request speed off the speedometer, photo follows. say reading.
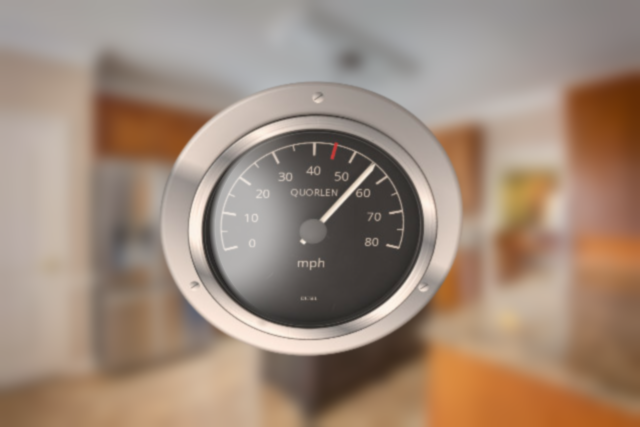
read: 55 mph
